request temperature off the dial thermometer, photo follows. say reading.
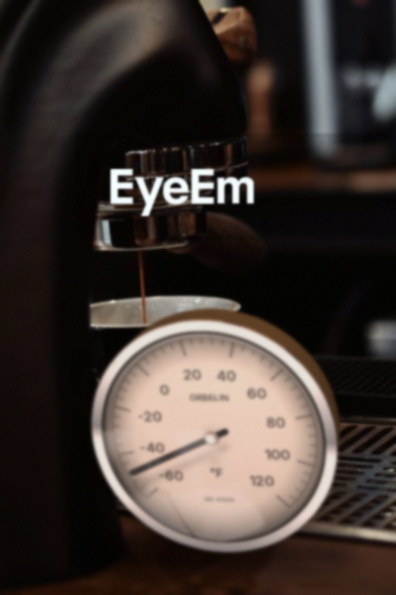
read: -48 °F
